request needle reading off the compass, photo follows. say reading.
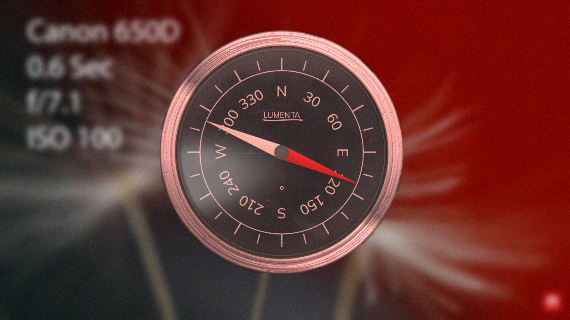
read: 112.5 °
